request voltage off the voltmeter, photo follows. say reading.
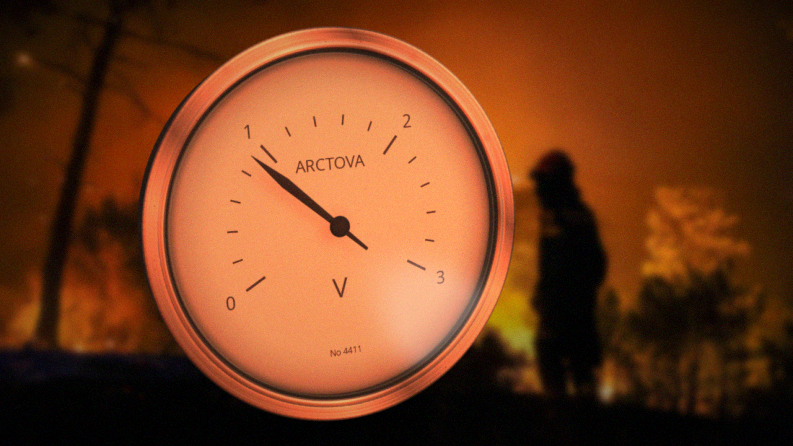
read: 0.9 V
